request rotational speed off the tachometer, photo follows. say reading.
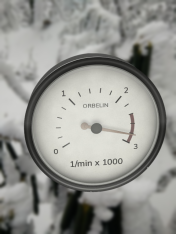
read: 2800 rpm
